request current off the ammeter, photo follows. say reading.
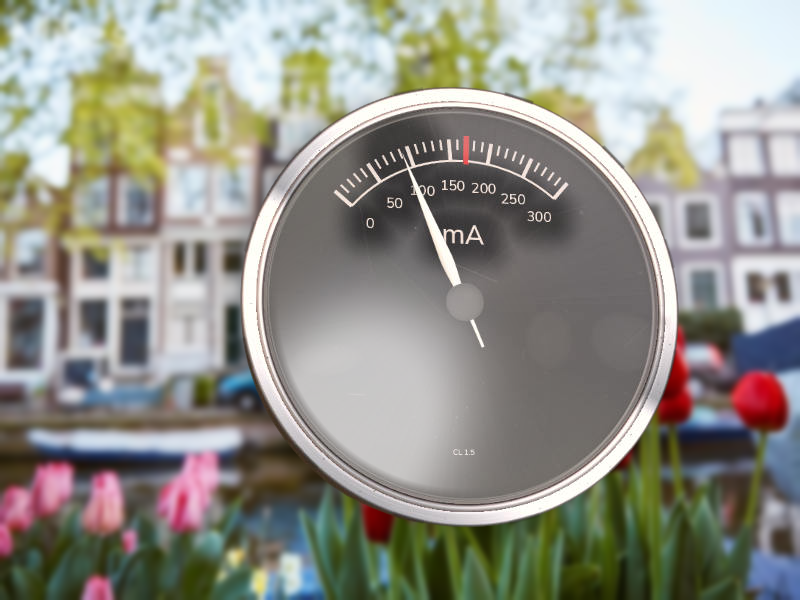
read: 90 mA
